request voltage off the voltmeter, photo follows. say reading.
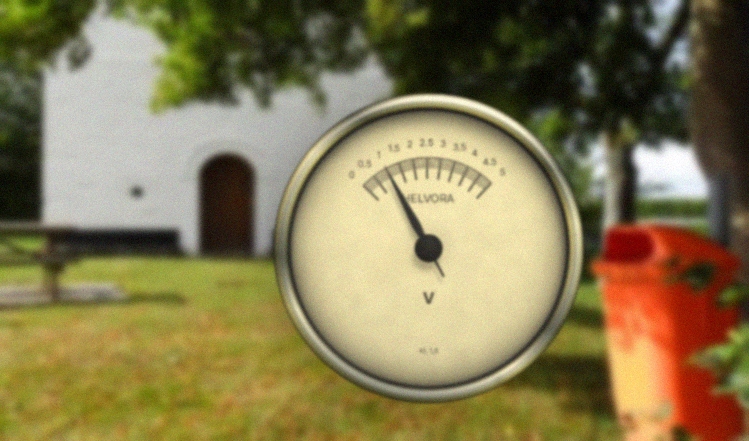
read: 1 V
